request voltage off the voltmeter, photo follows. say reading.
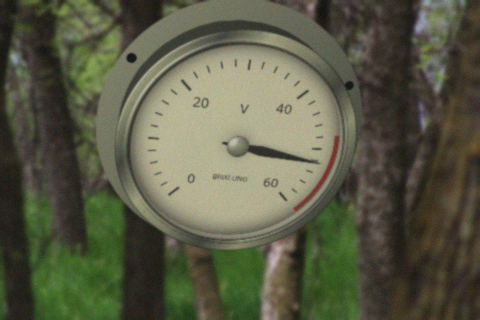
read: 52 V
